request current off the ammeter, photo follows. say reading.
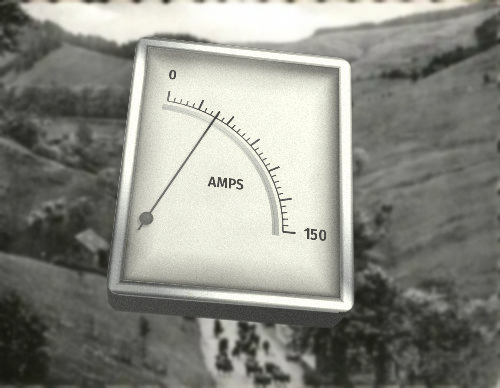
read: 40 A
